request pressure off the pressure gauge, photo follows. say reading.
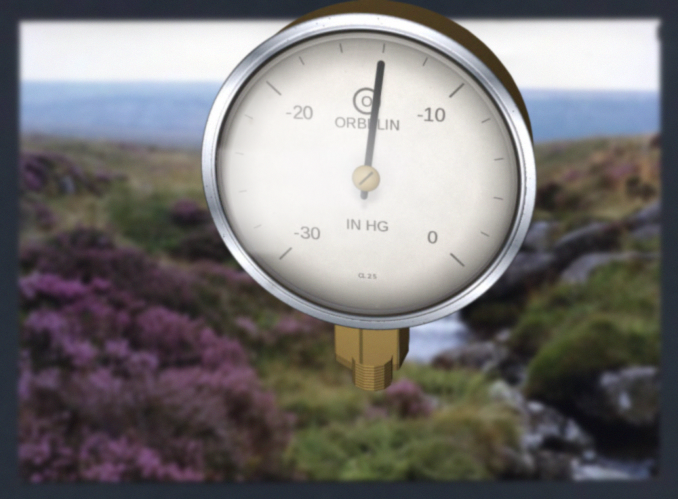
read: -14 inHg
